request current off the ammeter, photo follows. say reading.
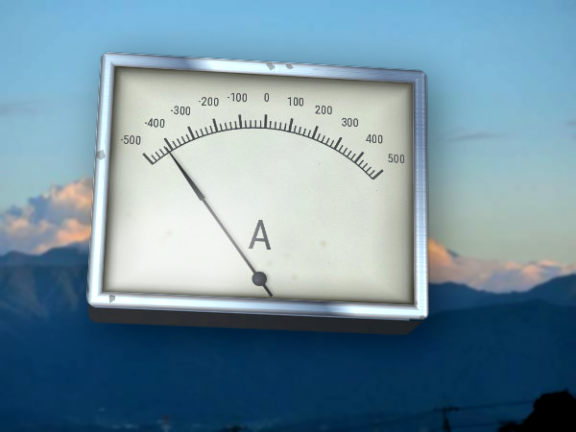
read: -420 A
